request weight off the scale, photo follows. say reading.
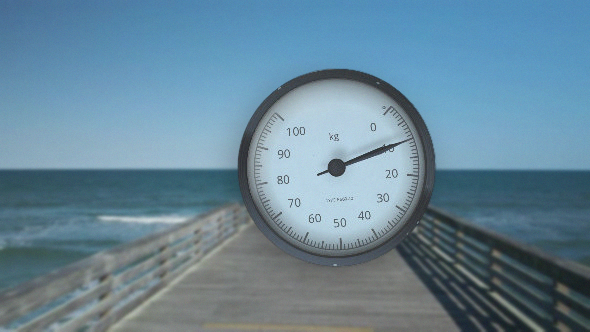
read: 10 kg
